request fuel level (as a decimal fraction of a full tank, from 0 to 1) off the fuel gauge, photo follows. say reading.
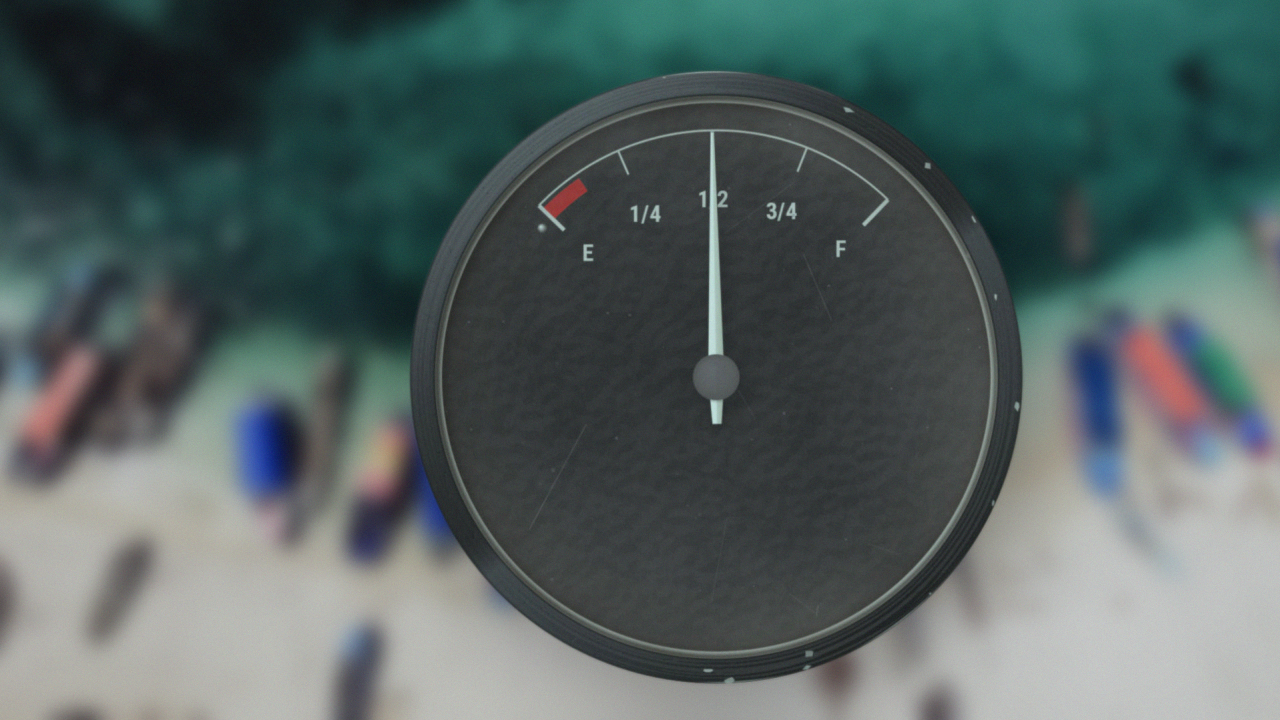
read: 0.5
